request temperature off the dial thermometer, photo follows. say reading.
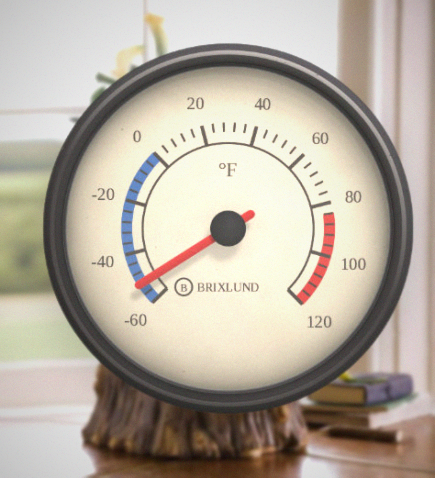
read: -52 °F
